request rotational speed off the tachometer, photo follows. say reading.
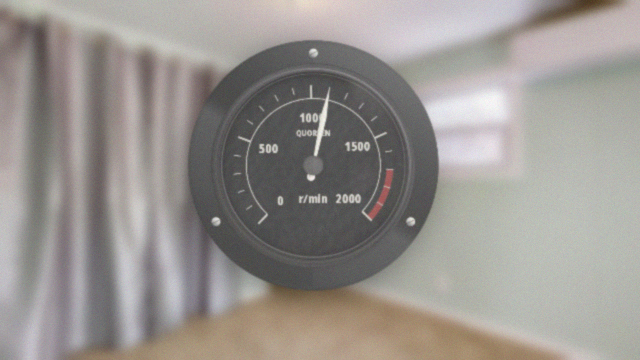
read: 1100 rpm
